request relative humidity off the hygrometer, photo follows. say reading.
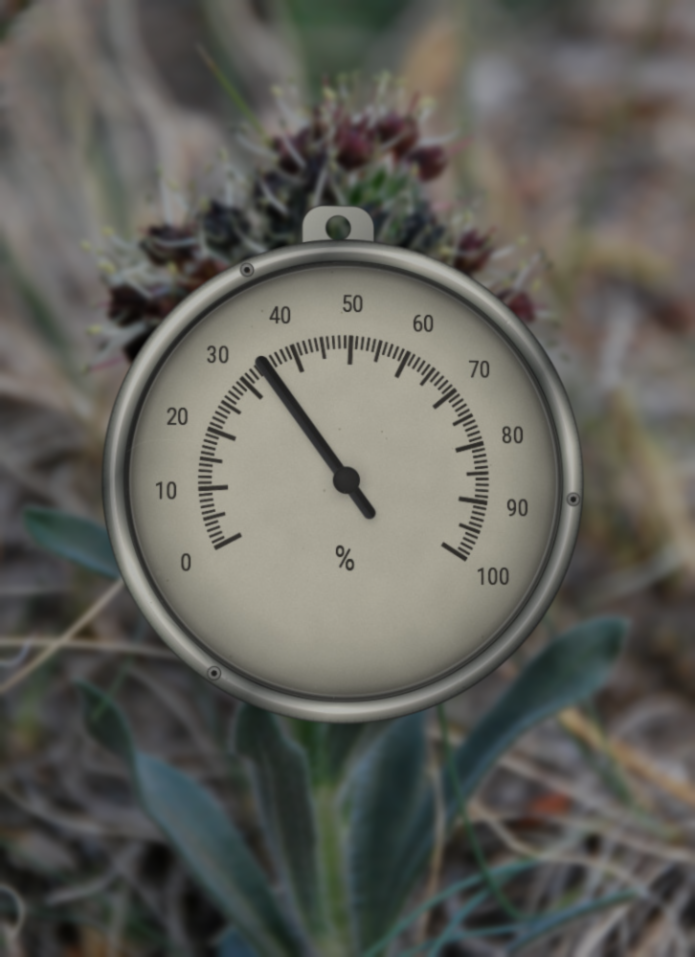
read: 34 %
